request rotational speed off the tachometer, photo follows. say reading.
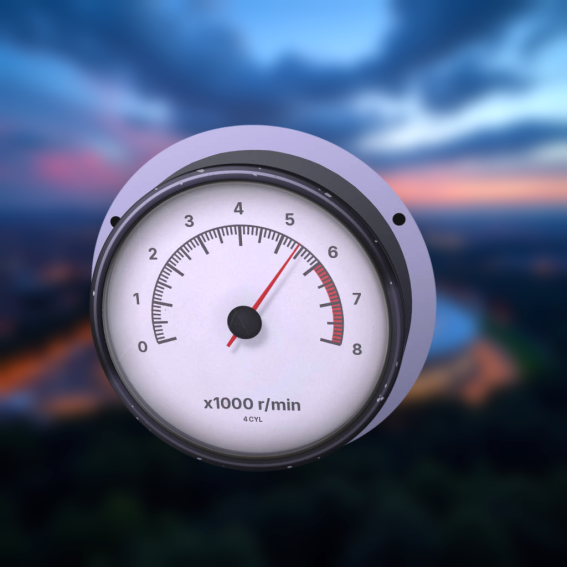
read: 5400 rpm
